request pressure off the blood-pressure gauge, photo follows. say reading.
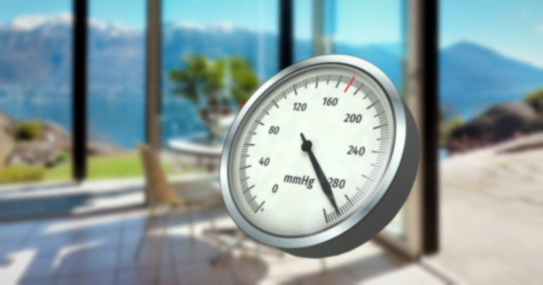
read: 290 mmHg
